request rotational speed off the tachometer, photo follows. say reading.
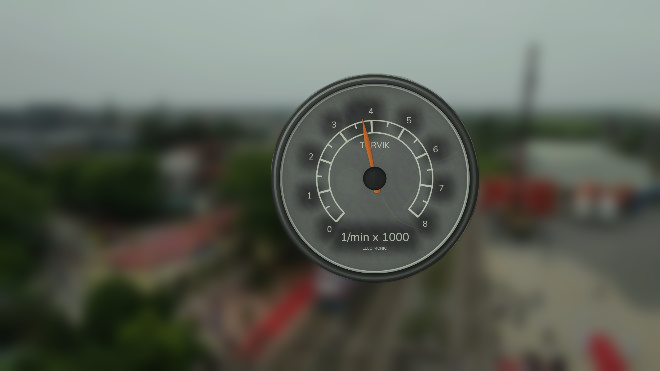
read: 3750 rpm
